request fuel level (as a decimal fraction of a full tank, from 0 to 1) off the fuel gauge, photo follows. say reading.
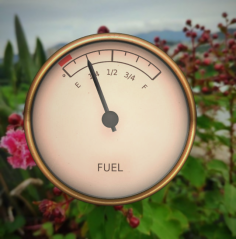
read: 0.25
